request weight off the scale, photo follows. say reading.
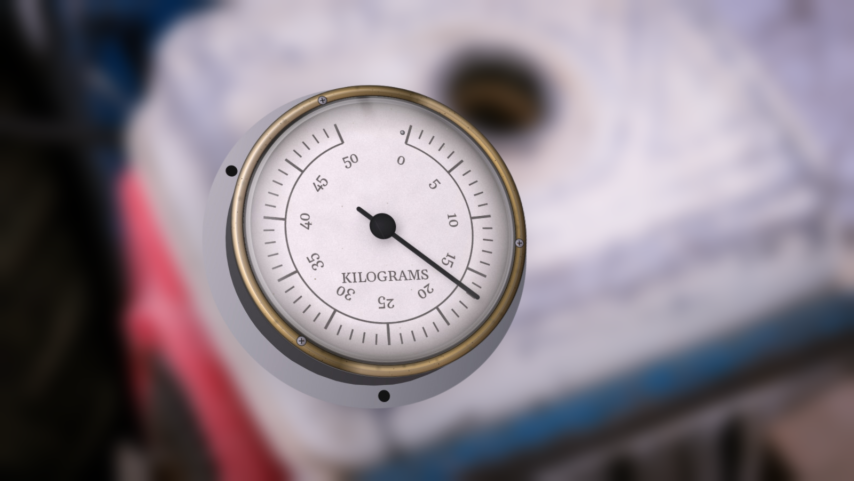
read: 17 kg
